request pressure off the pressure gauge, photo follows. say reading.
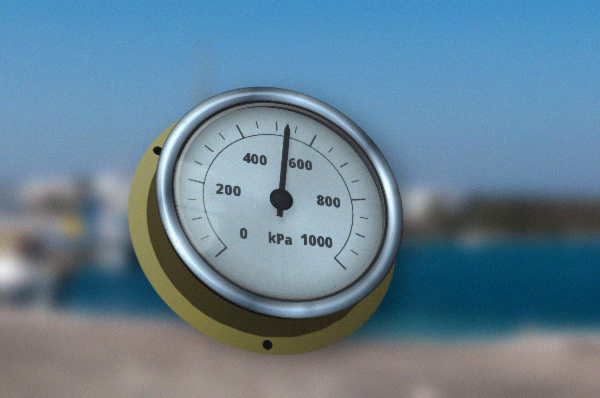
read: 525 kPa
